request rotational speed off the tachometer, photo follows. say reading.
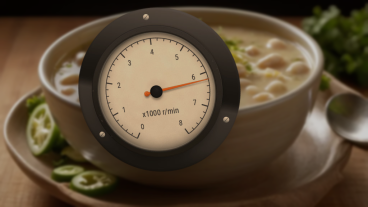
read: 6200 rpm
